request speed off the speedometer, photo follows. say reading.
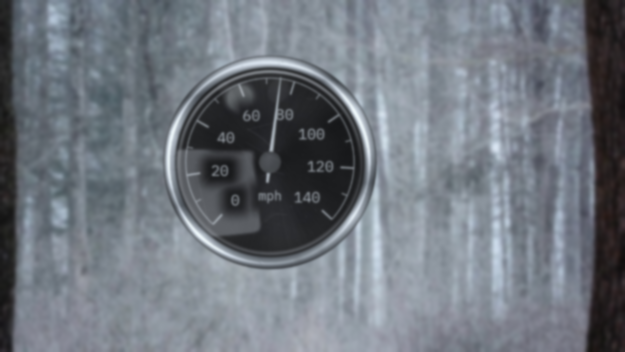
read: 75 mph
